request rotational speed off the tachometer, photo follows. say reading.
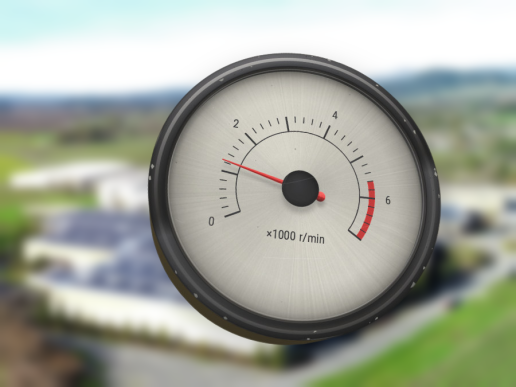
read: 1200 rpm
